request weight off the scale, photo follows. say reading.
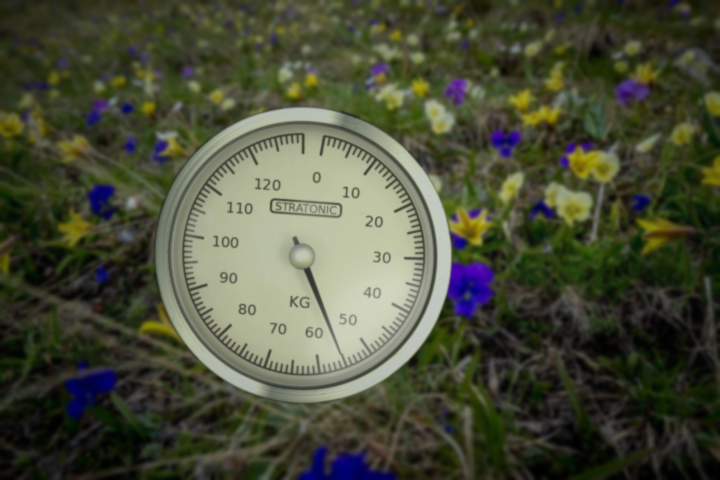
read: 55 kg
